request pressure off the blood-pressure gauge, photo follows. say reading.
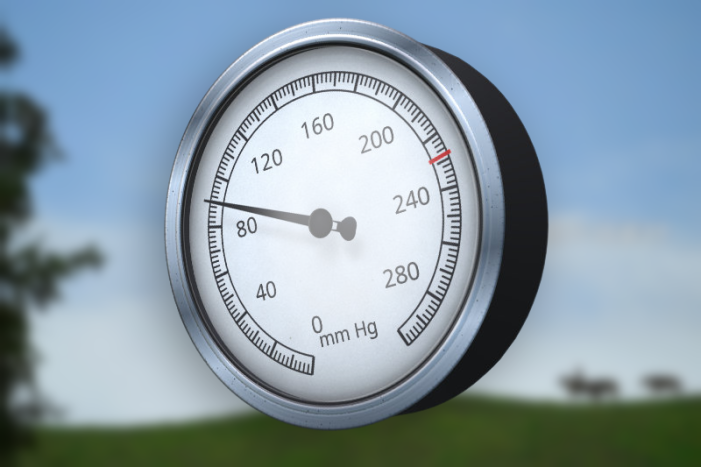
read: 90 mmHg
